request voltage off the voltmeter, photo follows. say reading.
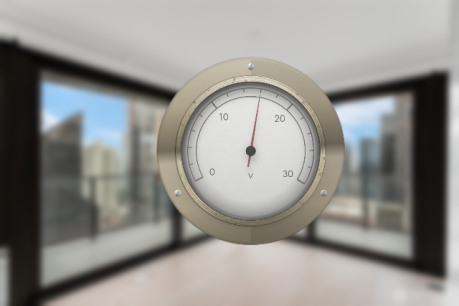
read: 16 V
